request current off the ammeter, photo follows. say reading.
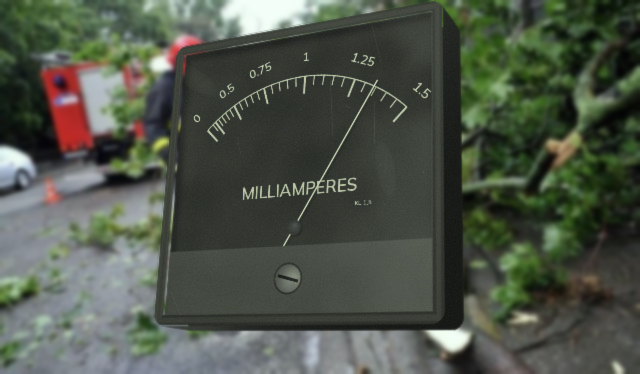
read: 1.35 mA
